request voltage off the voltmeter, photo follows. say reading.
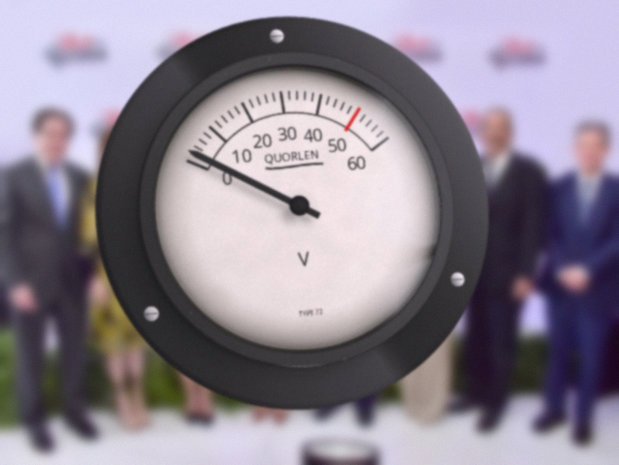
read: 2 V
